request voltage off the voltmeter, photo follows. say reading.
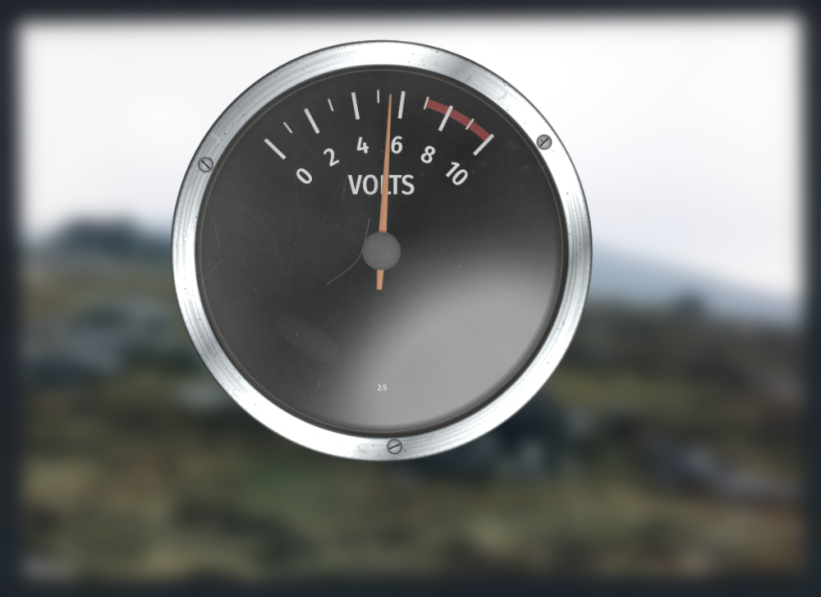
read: 5.5 V
